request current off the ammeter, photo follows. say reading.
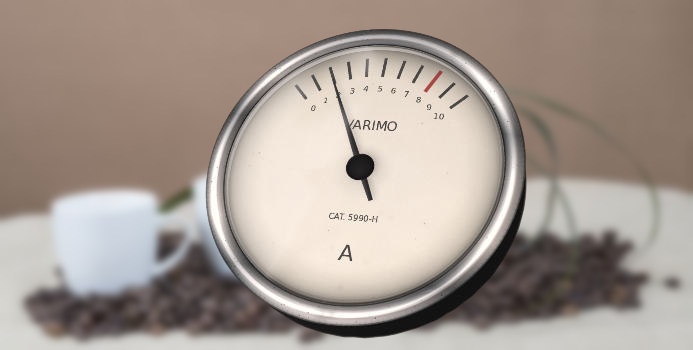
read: 2 A
